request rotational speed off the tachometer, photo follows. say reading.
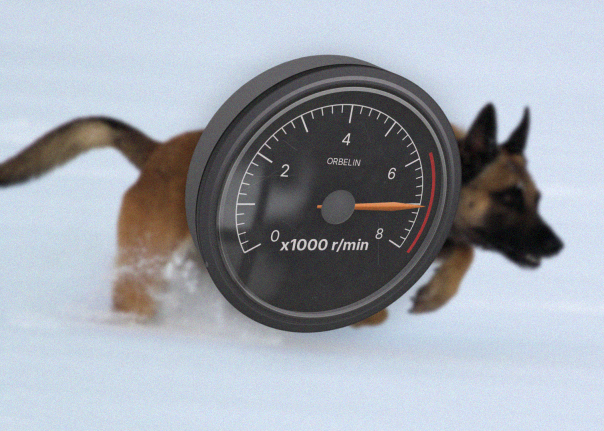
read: 7000 rpm
